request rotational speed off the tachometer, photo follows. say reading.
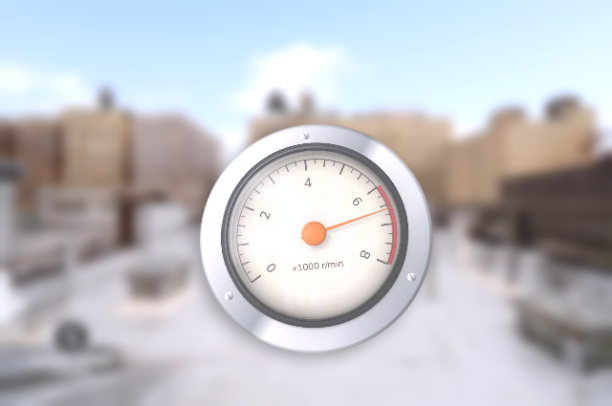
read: 6625 rpm
